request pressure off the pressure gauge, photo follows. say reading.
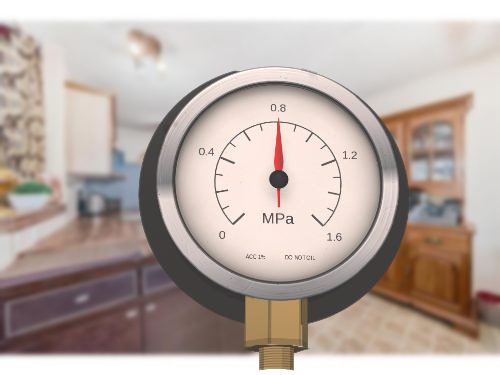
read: 0.8 MPa
